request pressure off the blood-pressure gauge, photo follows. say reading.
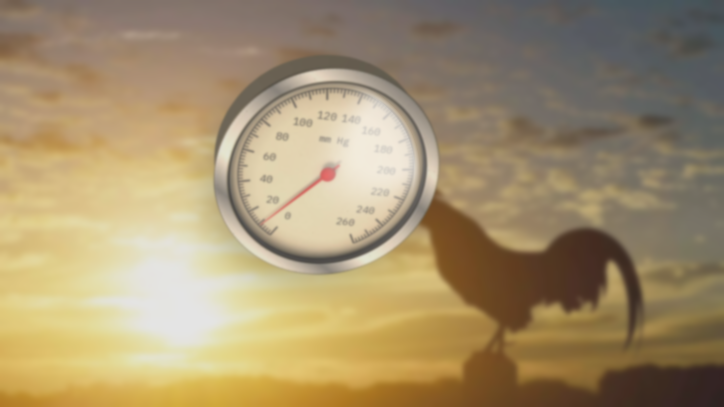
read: 10 mmHg
